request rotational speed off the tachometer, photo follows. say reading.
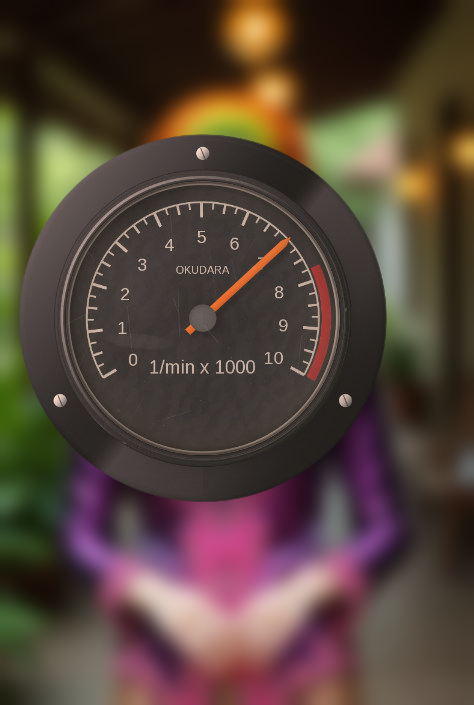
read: 7000 rpm
